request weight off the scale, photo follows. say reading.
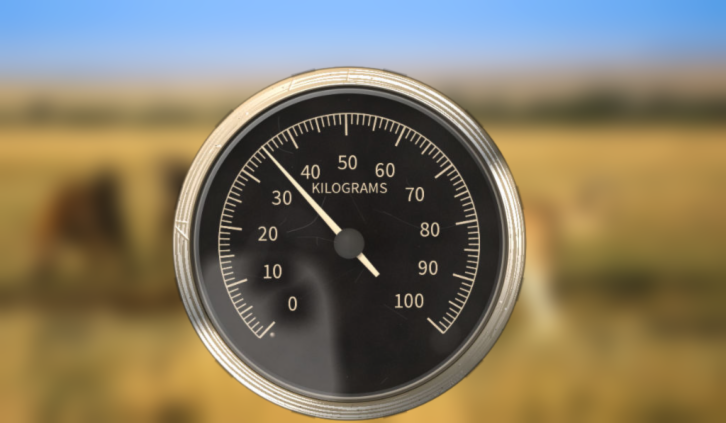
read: 35 kg
